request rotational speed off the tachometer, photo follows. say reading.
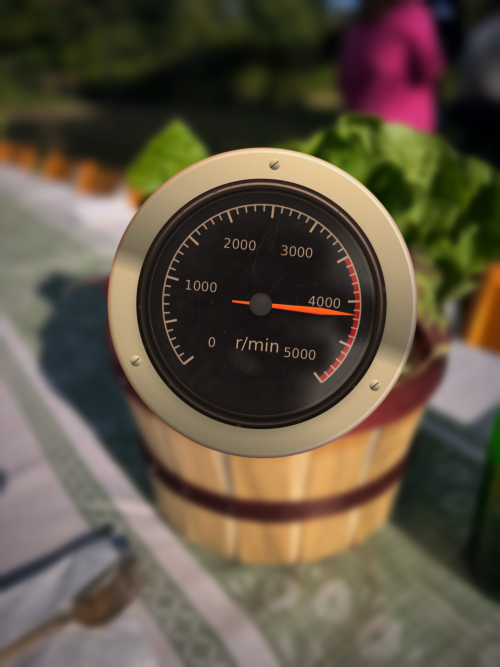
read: 4150 rpm
